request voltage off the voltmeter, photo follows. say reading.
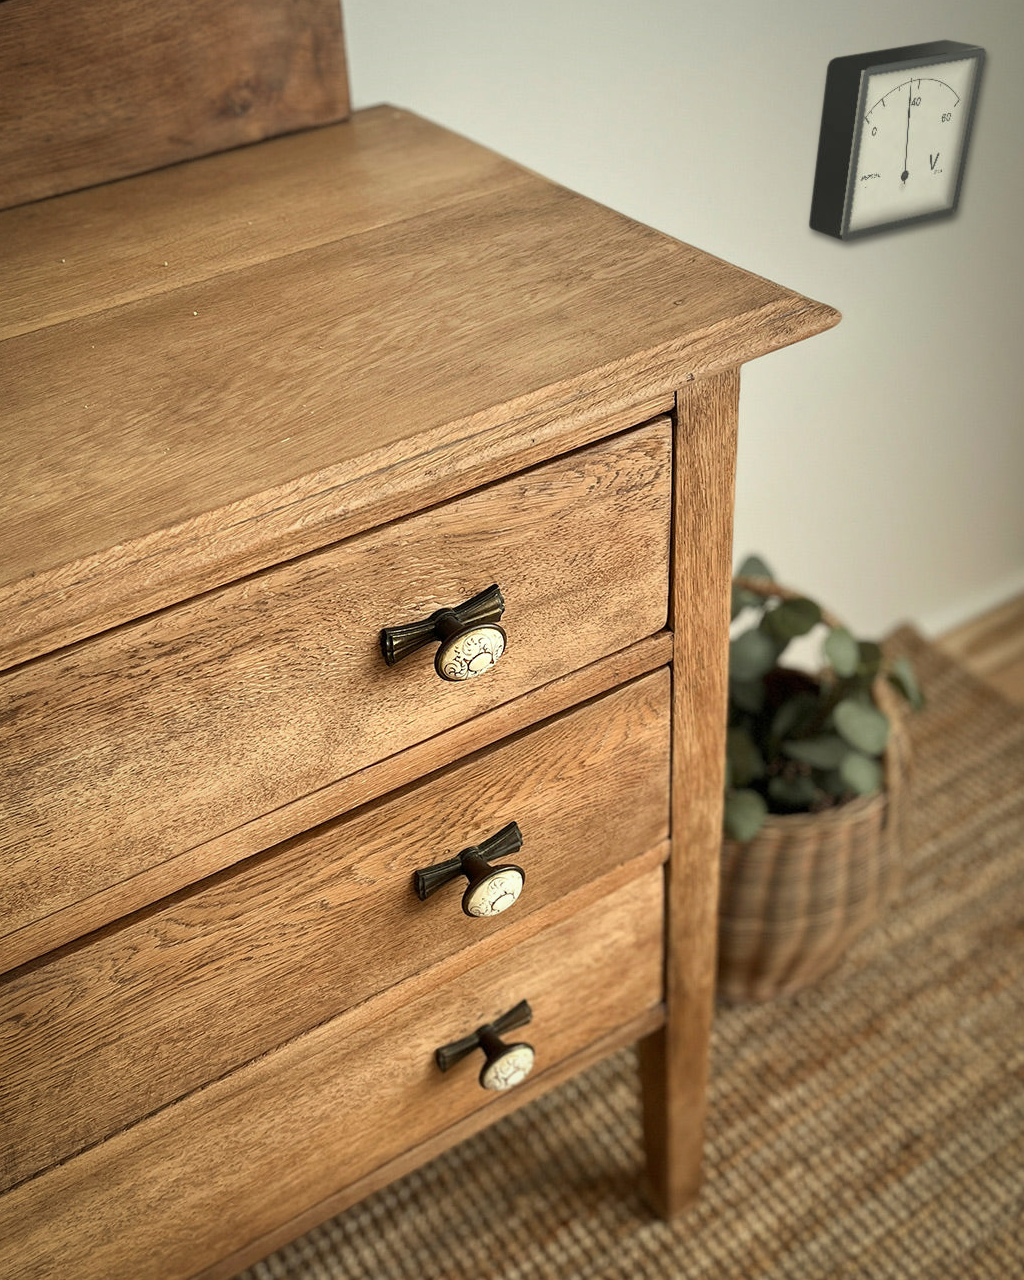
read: 35 V
